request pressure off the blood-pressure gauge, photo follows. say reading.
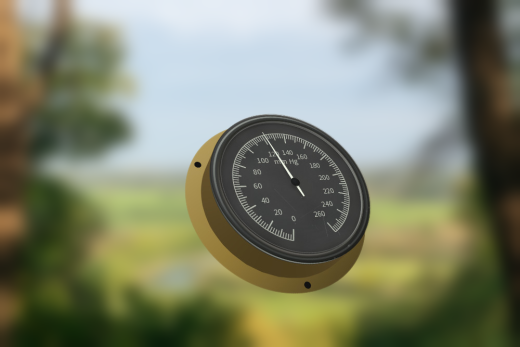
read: 120 mmHg
